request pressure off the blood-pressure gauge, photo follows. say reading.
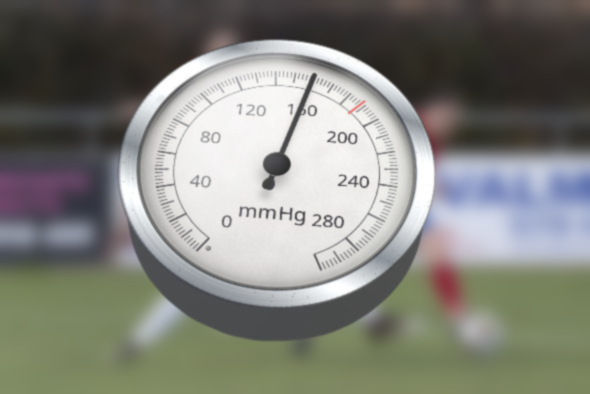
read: 160 mmHg
